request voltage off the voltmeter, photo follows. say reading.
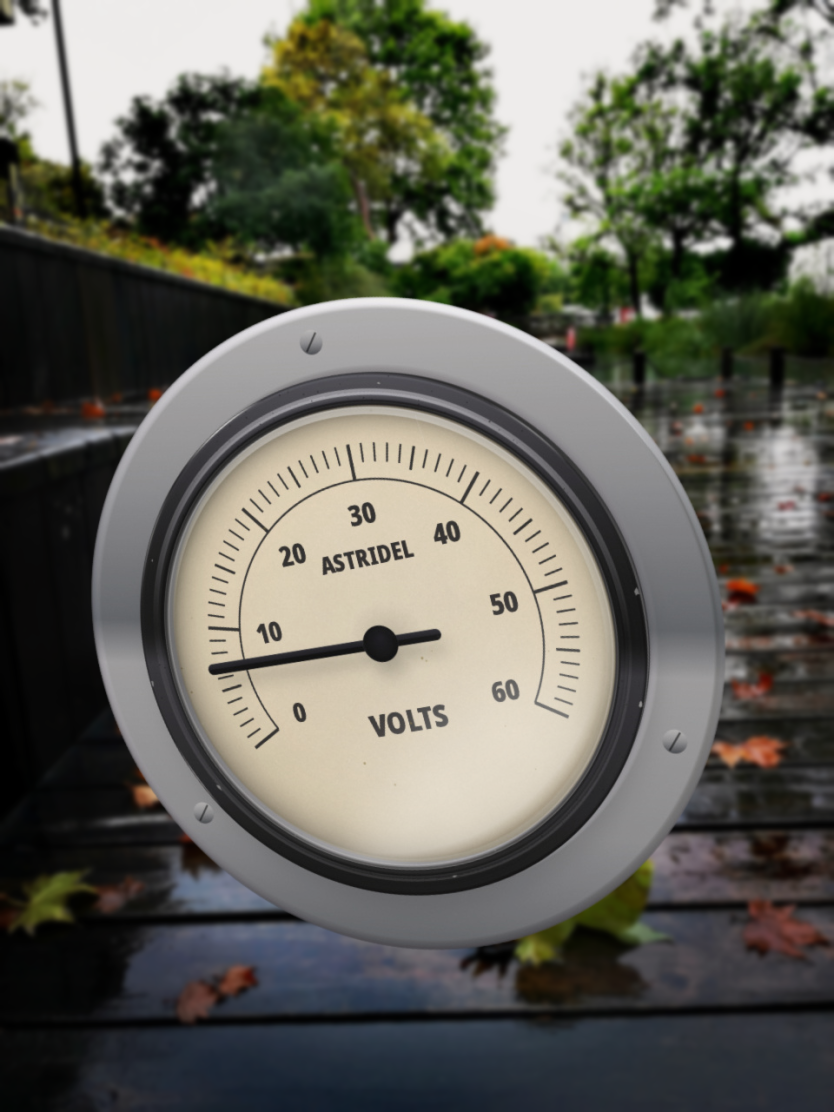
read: 7 V
